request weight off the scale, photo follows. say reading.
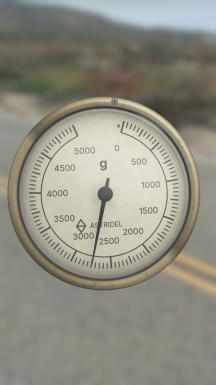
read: 2750 g
